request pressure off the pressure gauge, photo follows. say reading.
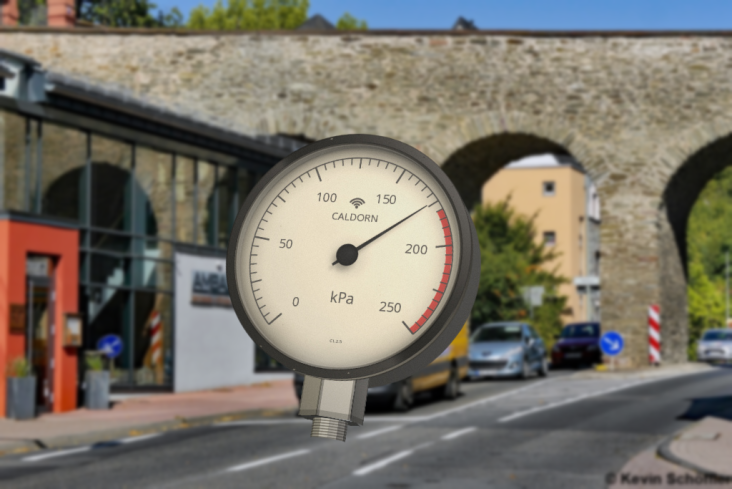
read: 175 kPa
